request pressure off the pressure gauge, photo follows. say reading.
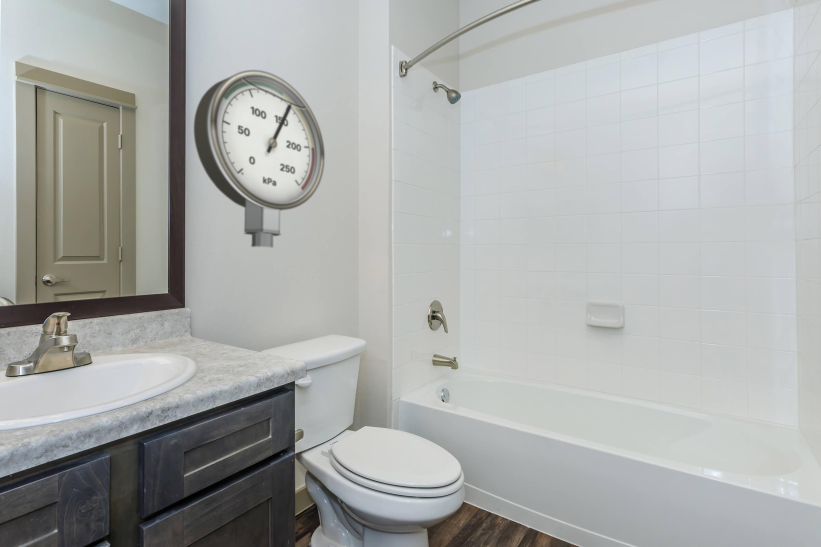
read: 150 kPa
